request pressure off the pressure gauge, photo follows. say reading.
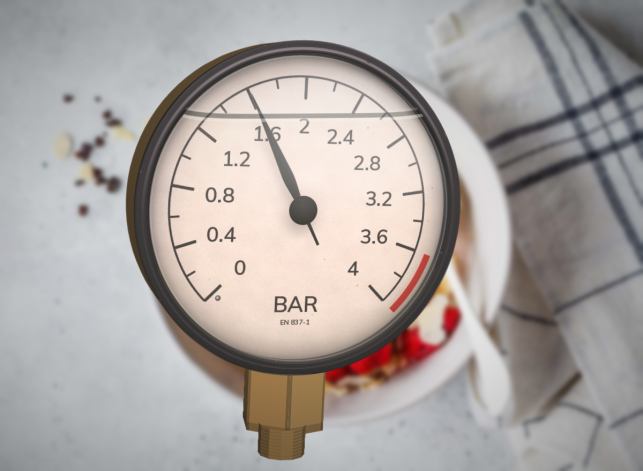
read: 1.6 bar
